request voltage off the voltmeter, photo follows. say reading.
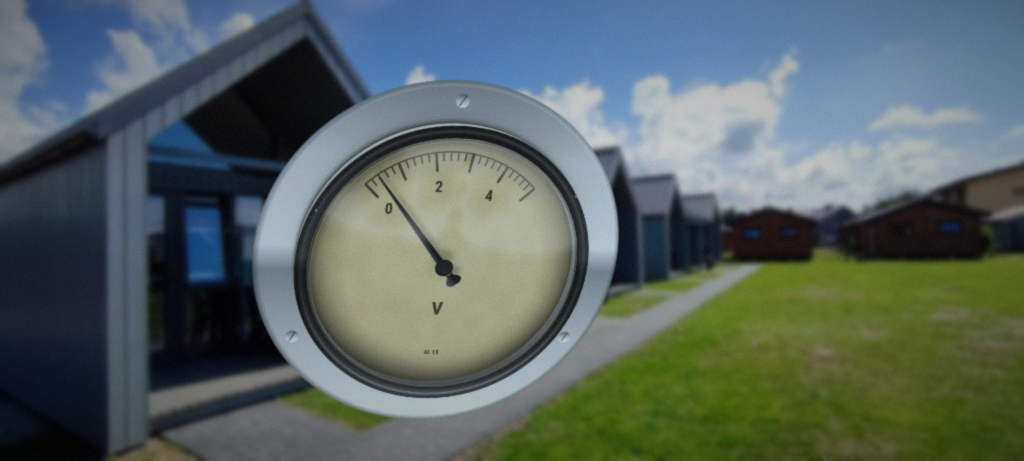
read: 0.4 V
